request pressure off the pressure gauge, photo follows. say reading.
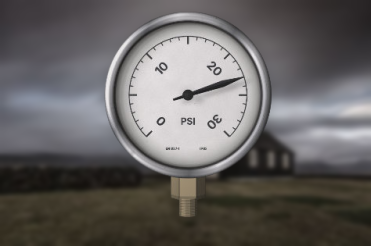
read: 23 psi
